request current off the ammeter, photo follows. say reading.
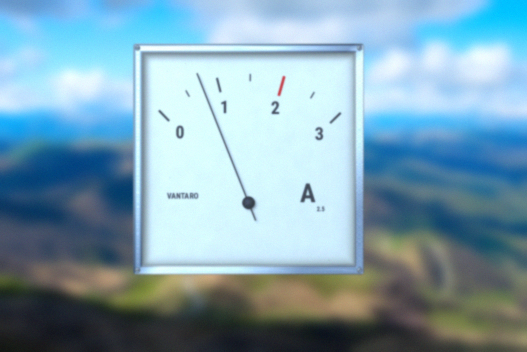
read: 0.75 A
